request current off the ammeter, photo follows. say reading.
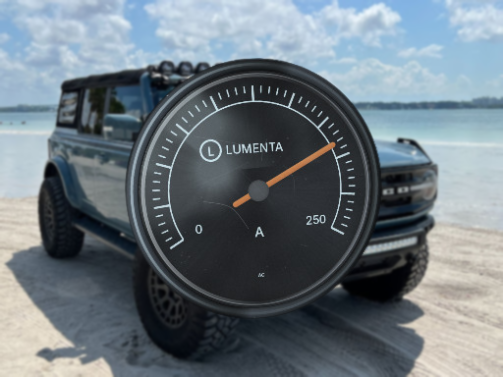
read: 190 A
